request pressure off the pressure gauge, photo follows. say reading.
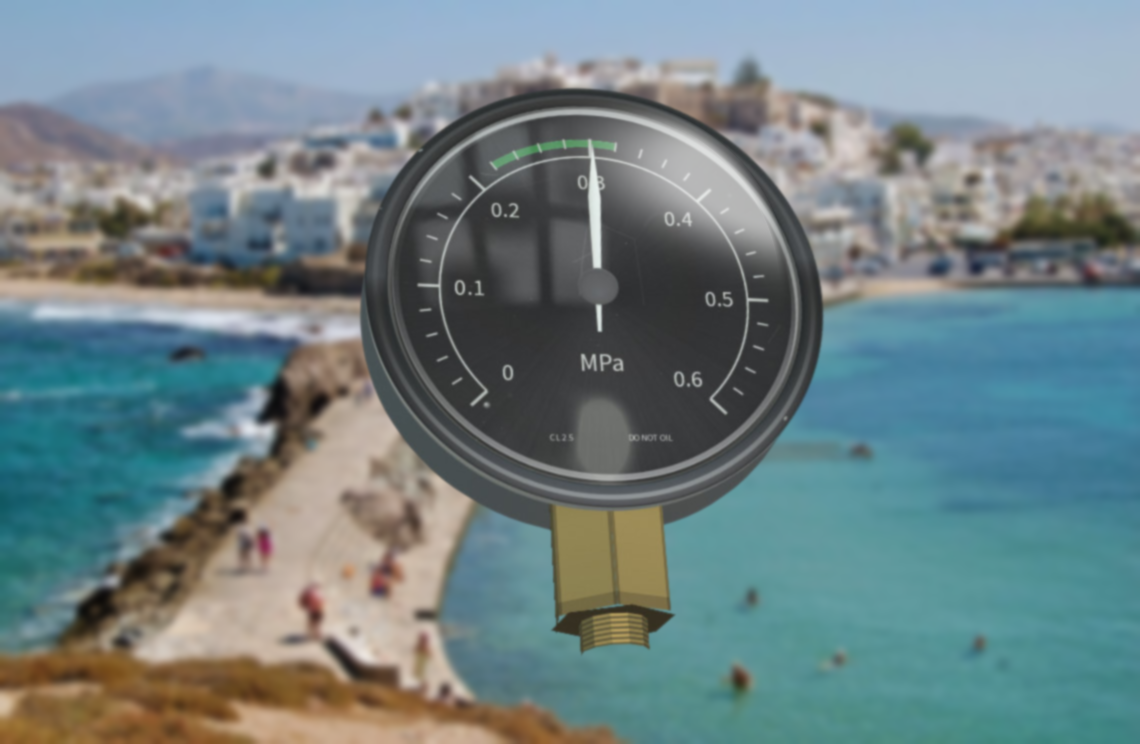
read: 0.3 MPa
